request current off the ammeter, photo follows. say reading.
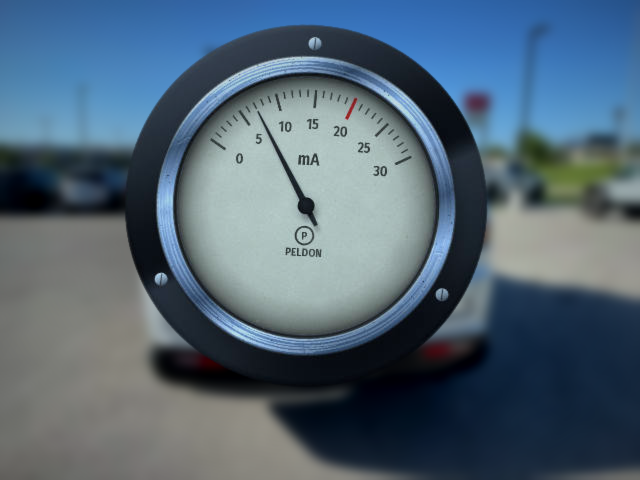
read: 7 mA
